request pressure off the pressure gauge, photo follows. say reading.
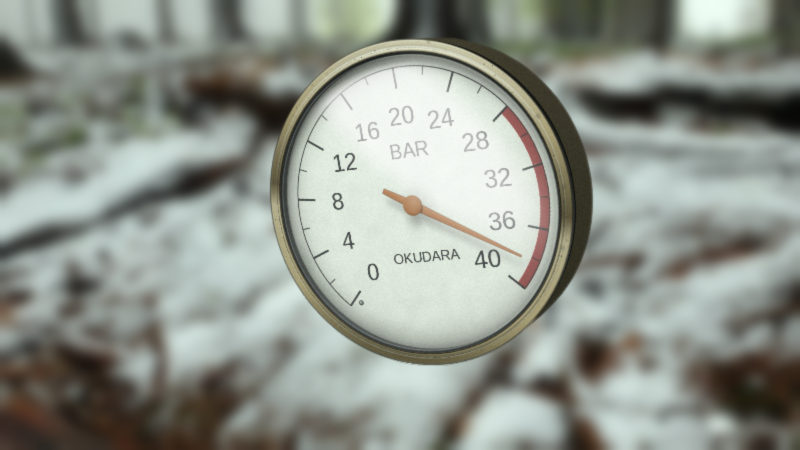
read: 38 bar
